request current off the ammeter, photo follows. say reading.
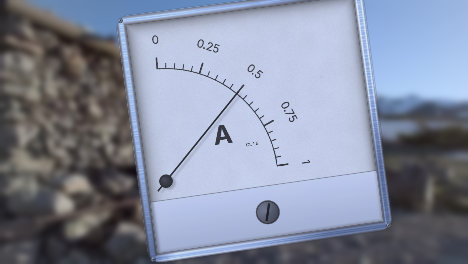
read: 0.5 A
